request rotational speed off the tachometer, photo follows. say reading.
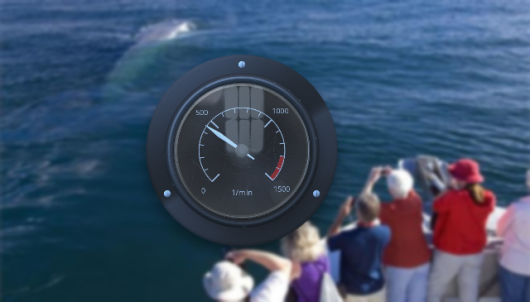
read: 450 rpm
